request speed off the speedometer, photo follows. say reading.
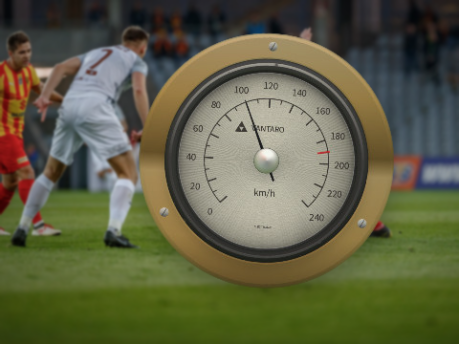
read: 100 km/h
